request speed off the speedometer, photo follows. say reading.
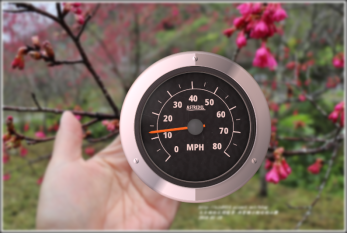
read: 12.5 mph
